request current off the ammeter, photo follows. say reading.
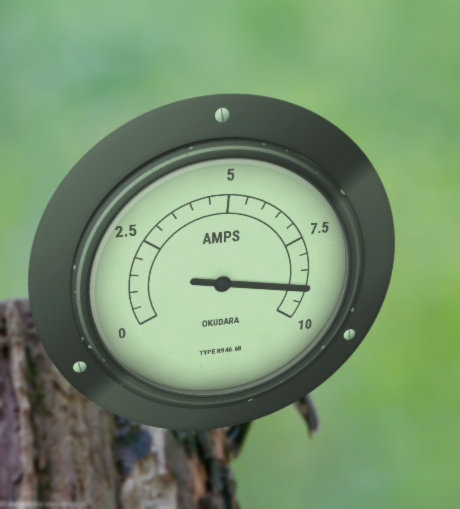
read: 9 A
